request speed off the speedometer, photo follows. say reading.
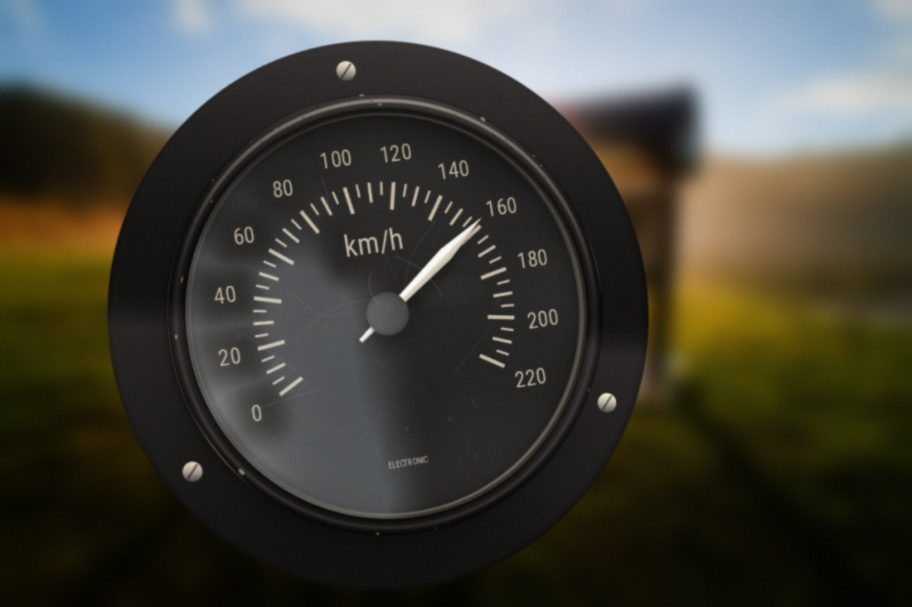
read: 157.5 km/h
